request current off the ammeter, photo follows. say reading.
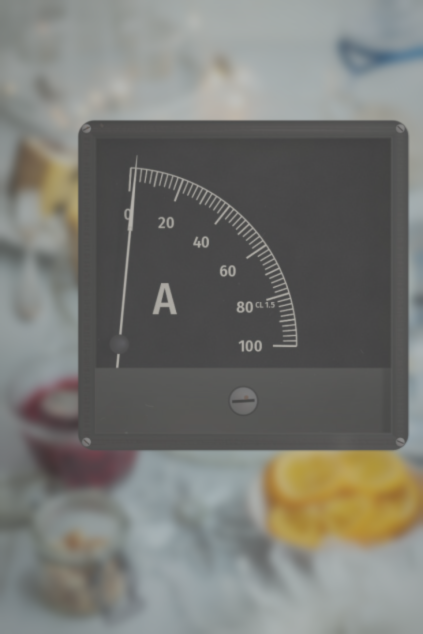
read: 2 A
